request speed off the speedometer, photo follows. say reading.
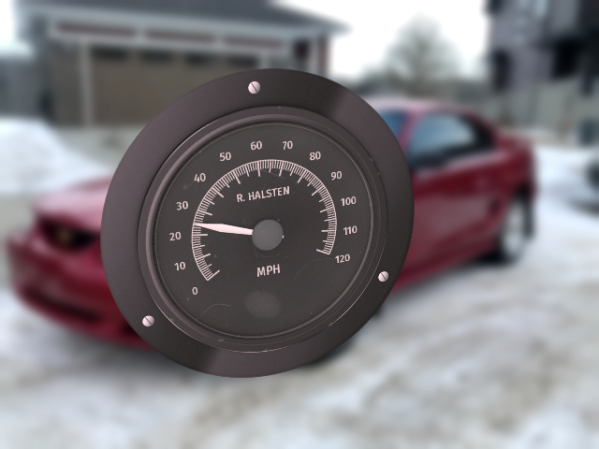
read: 25 mph
